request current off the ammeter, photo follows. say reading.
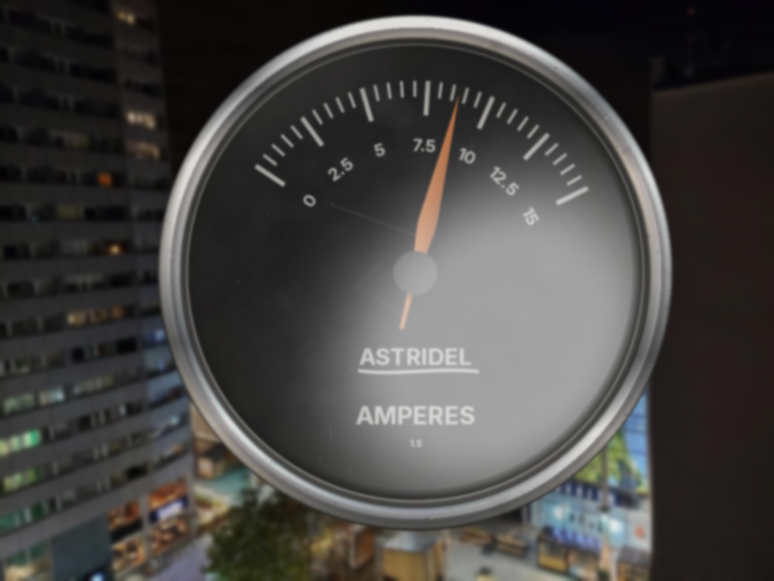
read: 8.75 A
